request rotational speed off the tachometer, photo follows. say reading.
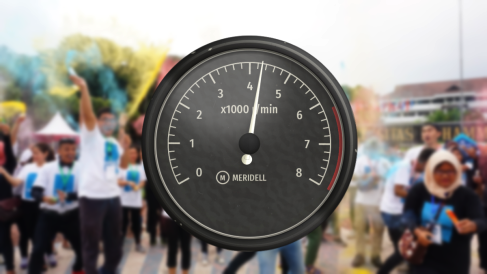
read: 4300 rpm
